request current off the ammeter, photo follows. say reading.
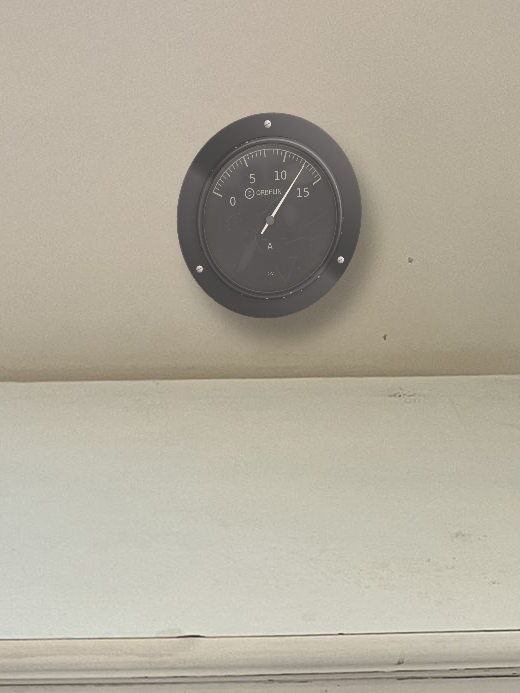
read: 12.5 A
